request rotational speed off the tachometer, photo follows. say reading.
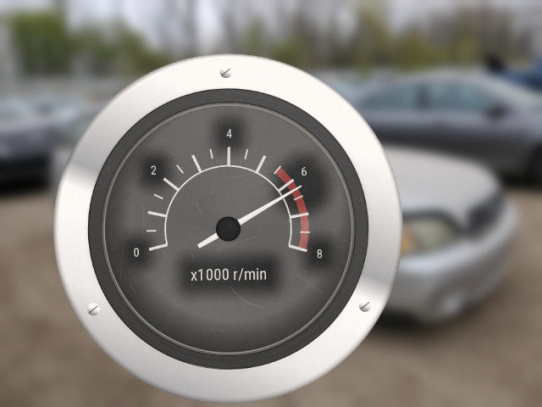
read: 6250 rpm
